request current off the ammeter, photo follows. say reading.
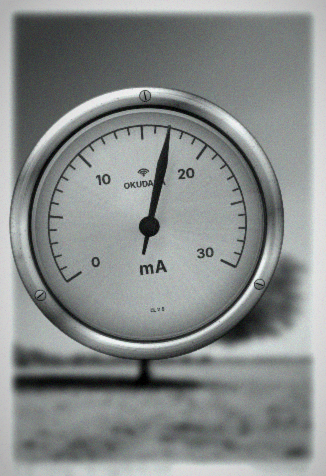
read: 17 mA
